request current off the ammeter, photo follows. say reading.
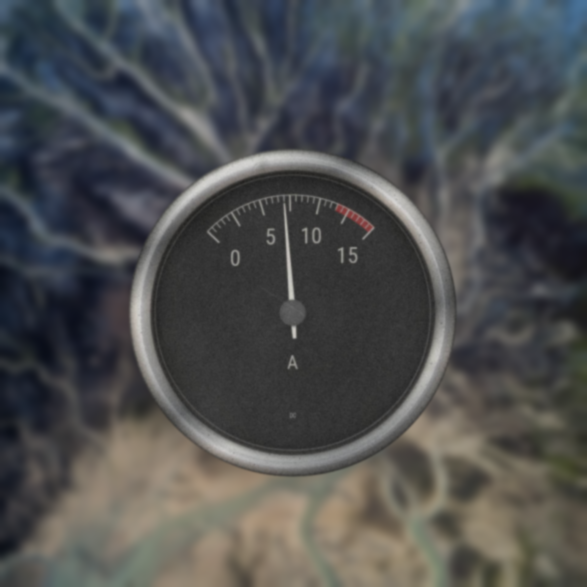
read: 7 A
